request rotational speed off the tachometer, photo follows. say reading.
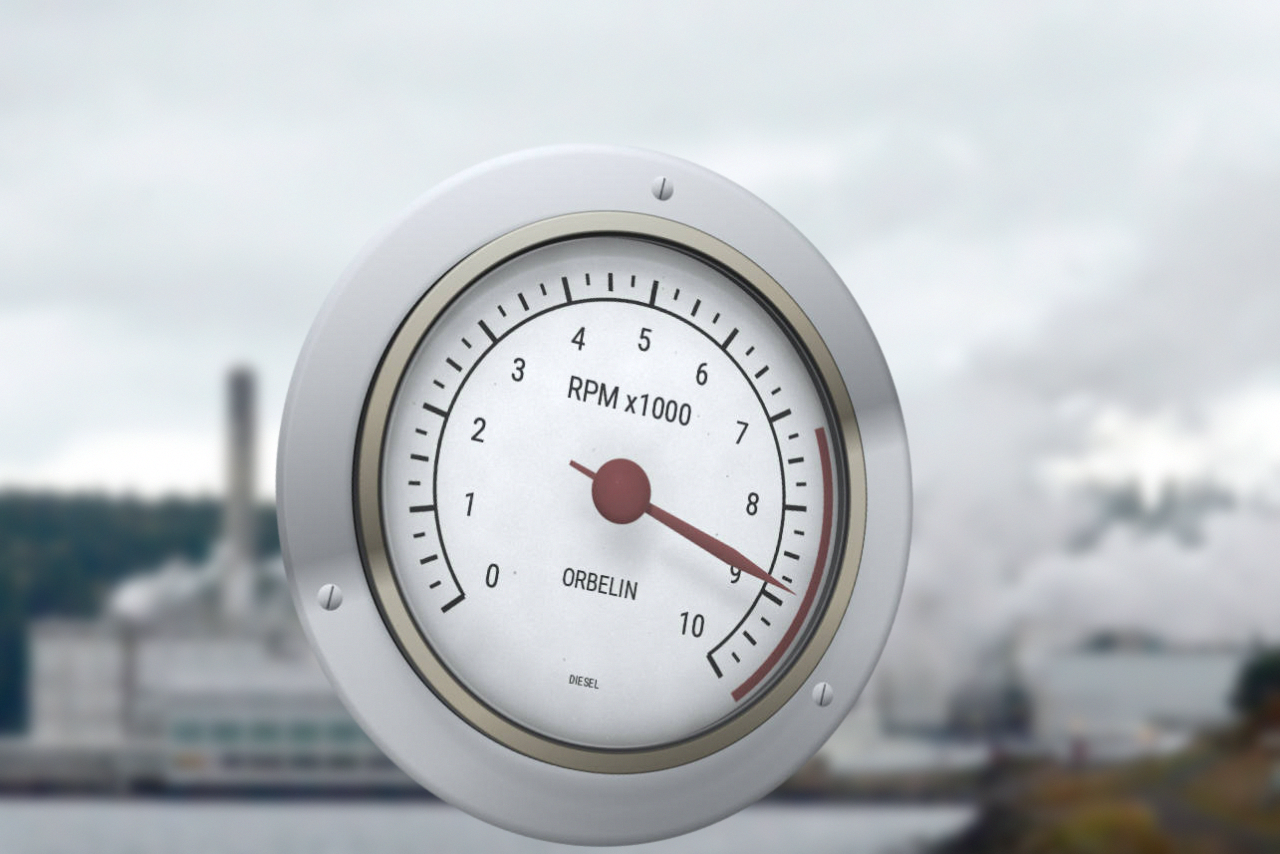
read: 8875 rpm
